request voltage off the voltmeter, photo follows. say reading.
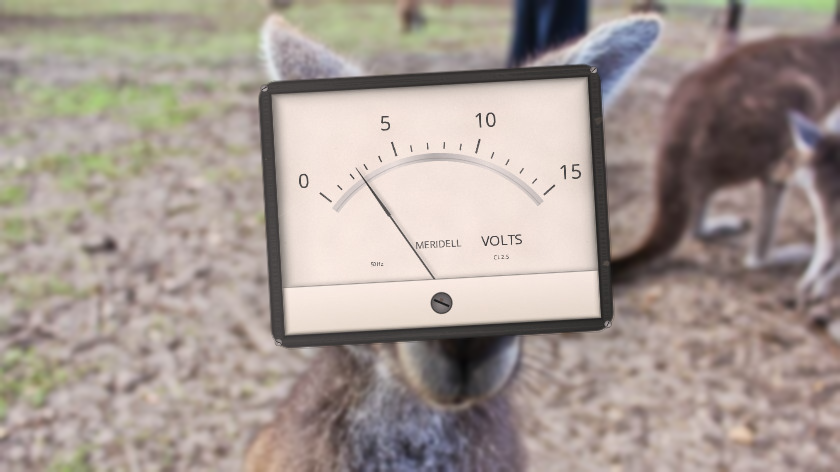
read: 2.5 V
